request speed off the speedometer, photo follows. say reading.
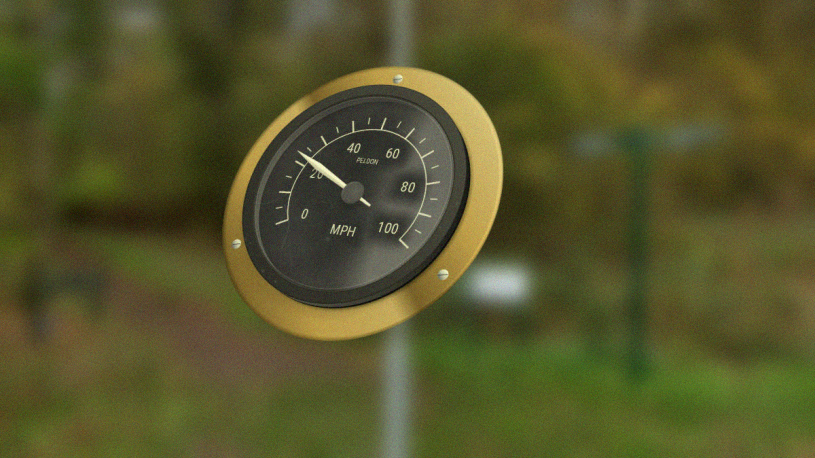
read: 22.5 mph
